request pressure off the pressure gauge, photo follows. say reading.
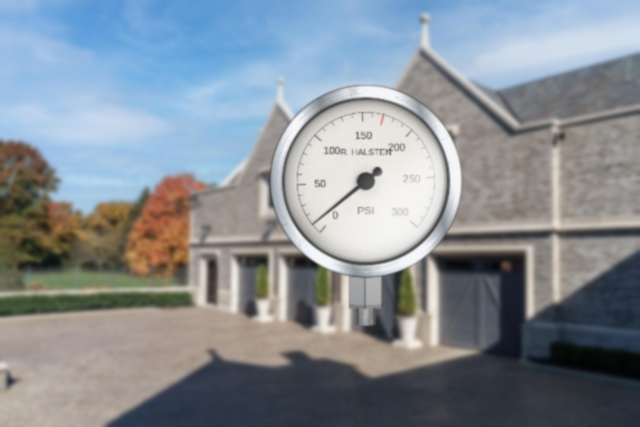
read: 10 psi
